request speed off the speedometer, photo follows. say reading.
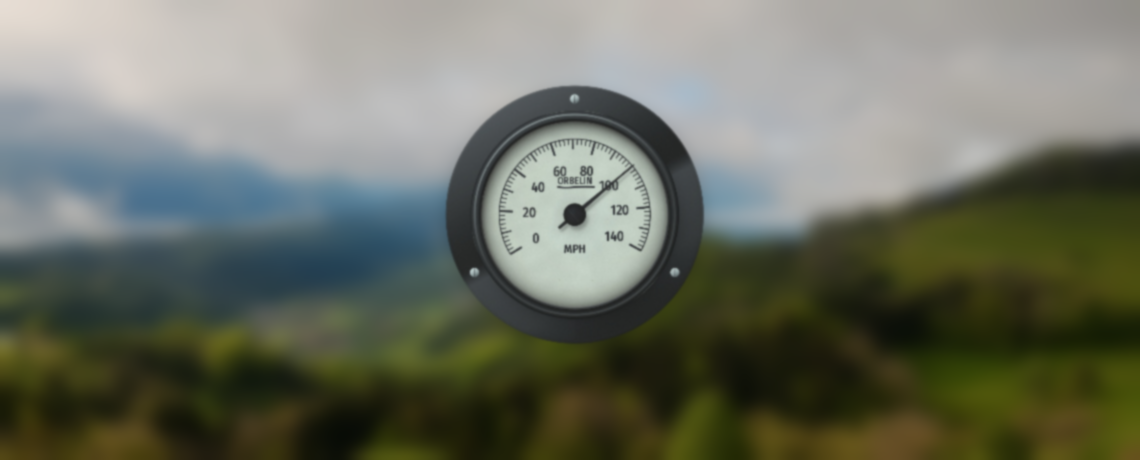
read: 100 mph
